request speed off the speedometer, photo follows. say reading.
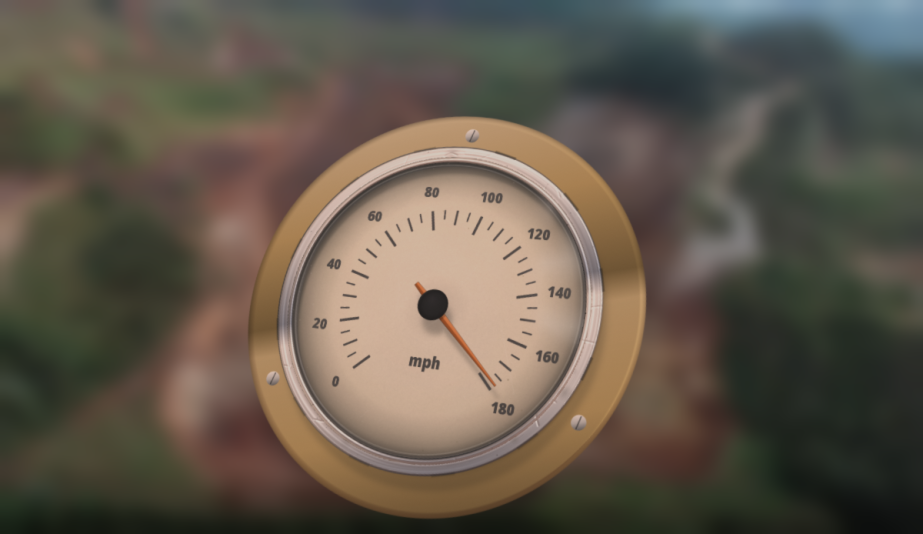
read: 177.5 mph
